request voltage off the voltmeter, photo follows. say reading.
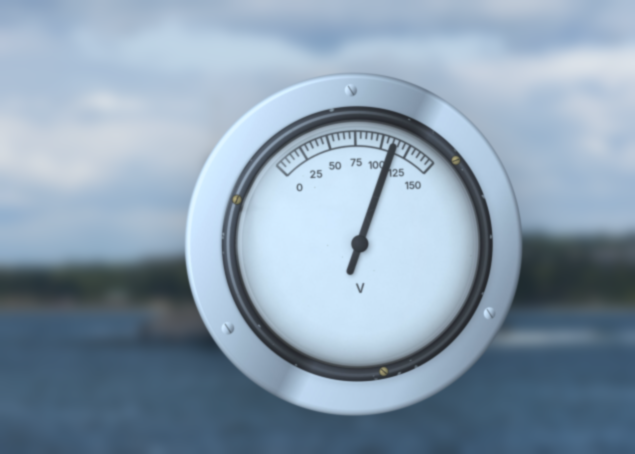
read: 110 V
